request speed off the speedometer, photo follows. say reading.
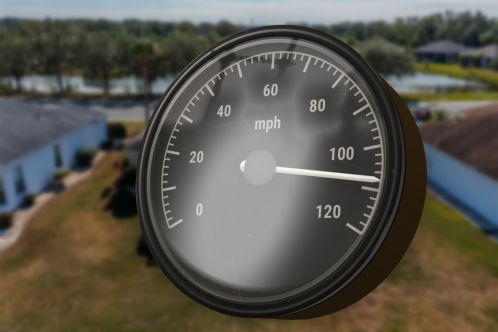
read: 108 mph
